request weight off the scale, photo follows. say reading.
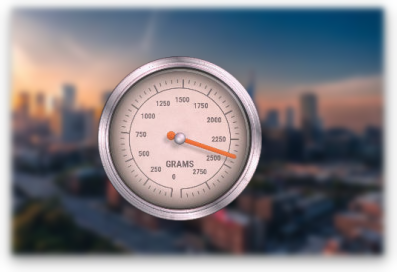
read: 2400 g
